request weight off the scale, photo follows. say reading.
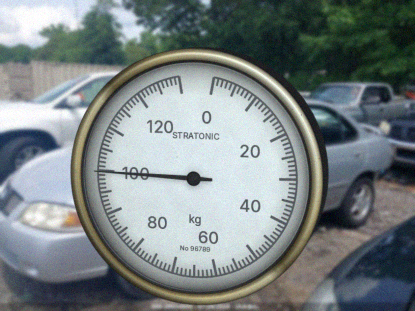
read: 100 kg
